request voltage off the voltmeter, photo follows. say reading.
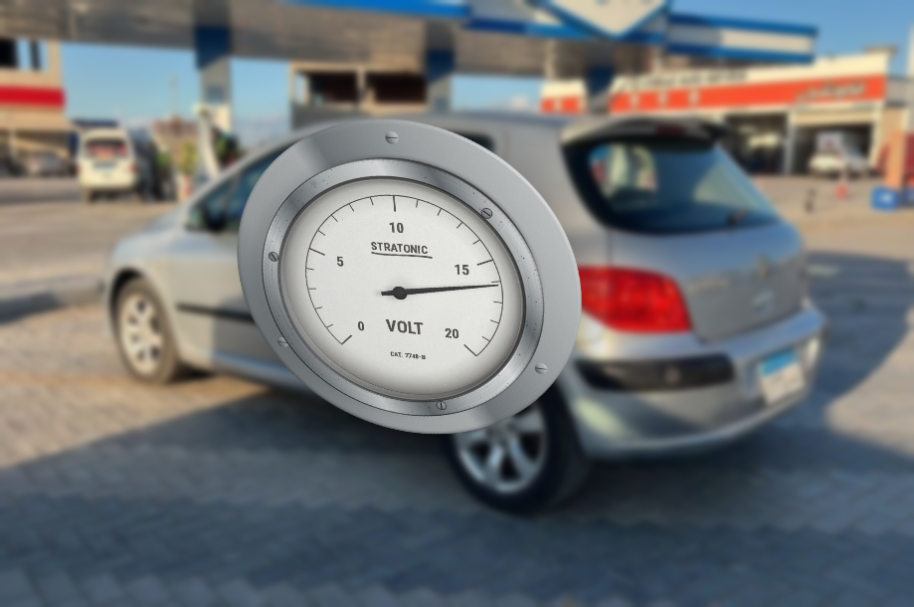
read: 16 V
